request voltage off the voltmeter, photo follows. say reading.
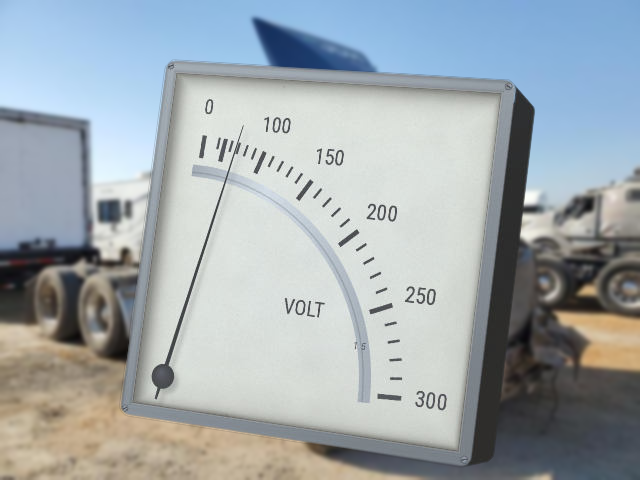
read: 70 V
